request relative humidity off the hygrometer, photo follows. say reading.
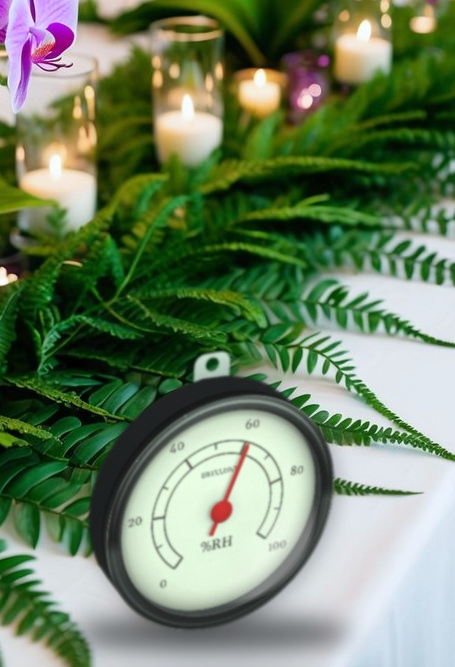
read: 60 %
